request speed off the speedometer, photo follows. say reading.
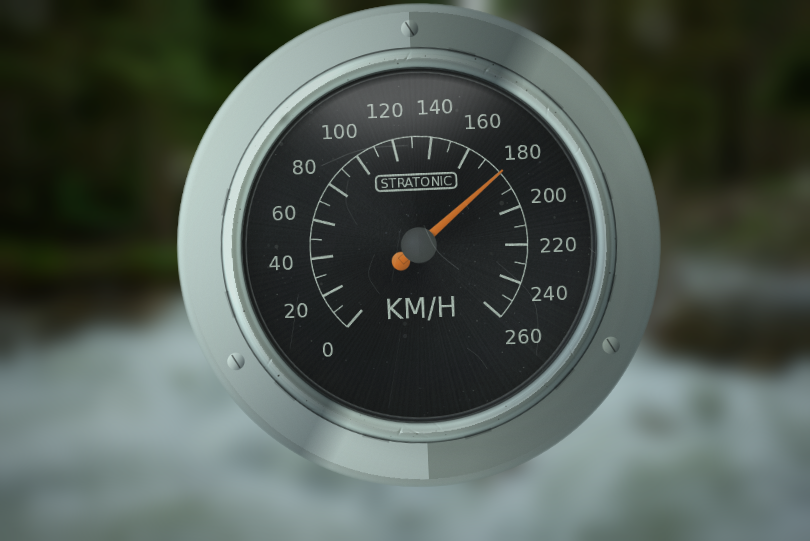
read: 180 km/h
